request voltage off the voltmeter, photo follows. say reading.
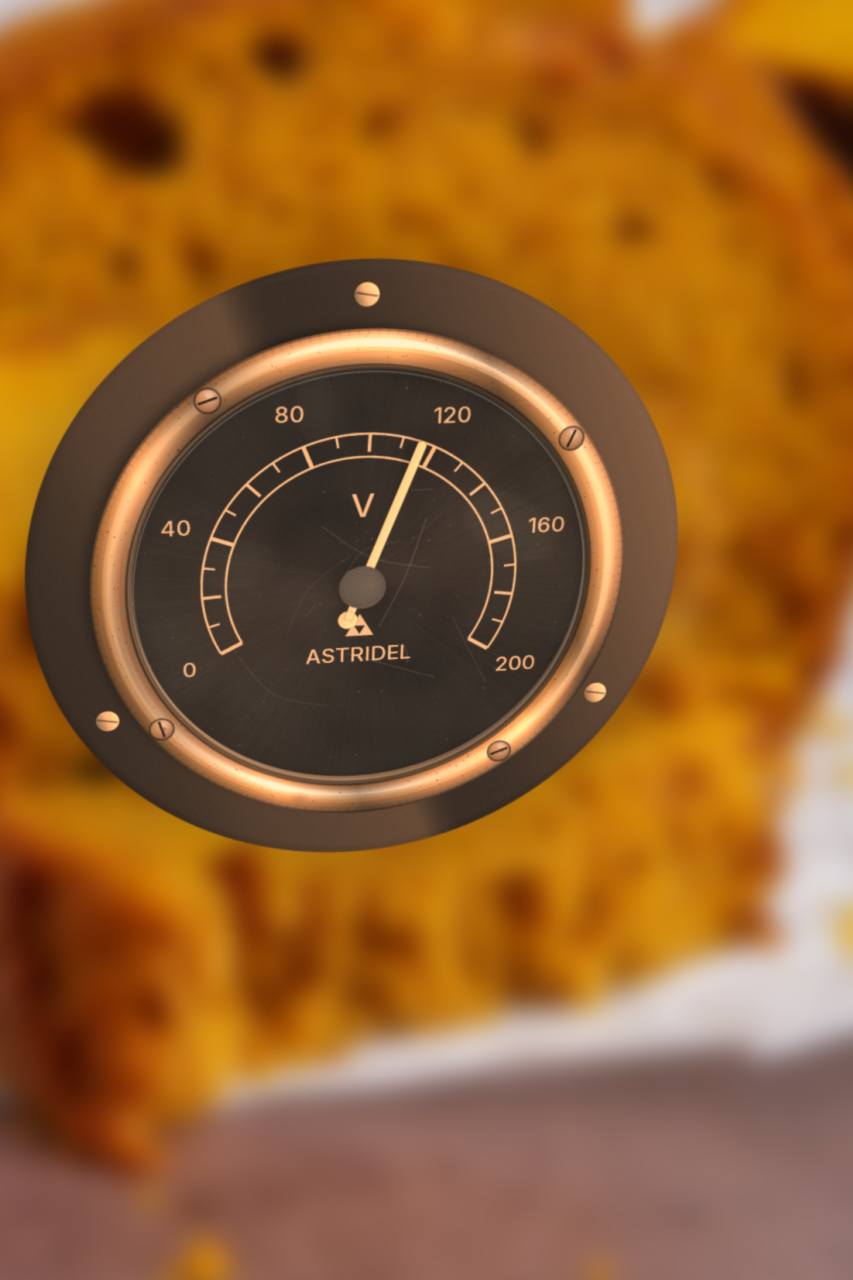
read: 115 V
